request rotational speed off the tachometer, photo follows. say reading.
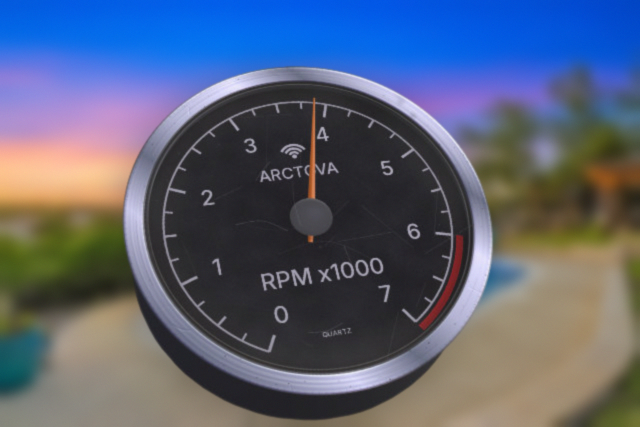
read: 3875 rpm
